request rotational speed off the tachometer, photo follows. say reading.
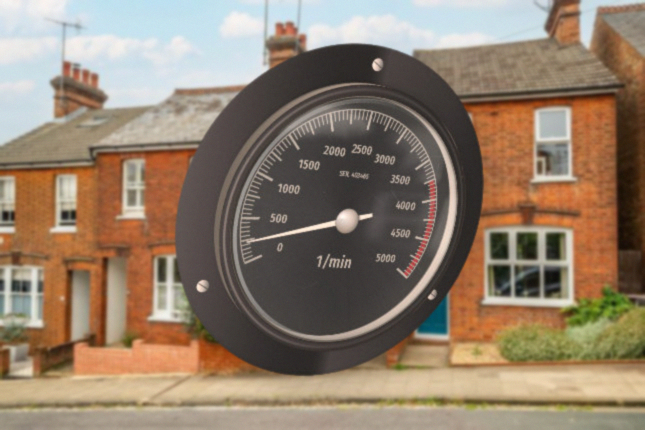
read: 250 rpm
